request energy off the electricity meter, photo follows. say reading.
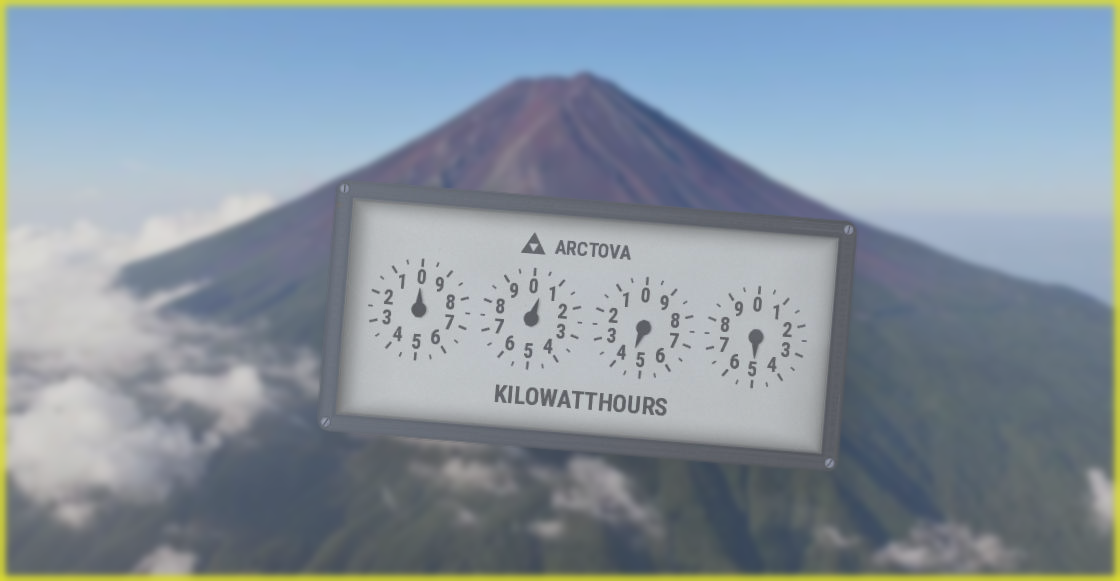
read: 45 kWh
